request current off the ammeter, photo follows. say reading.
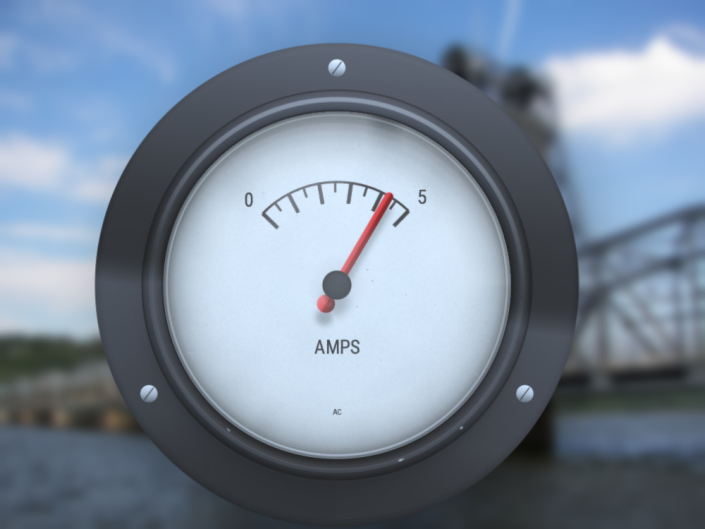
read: 4.25 A
